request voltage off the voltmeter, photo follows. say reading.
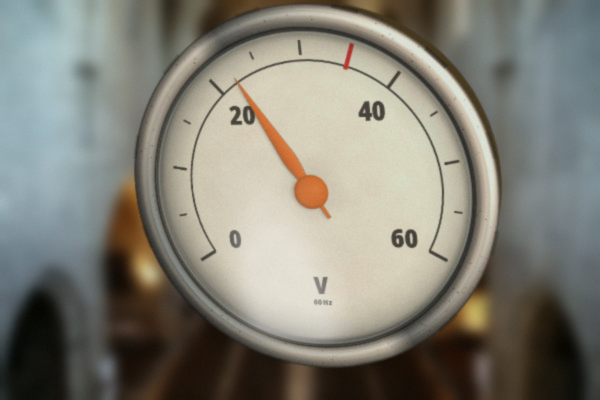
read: 22.5 V
